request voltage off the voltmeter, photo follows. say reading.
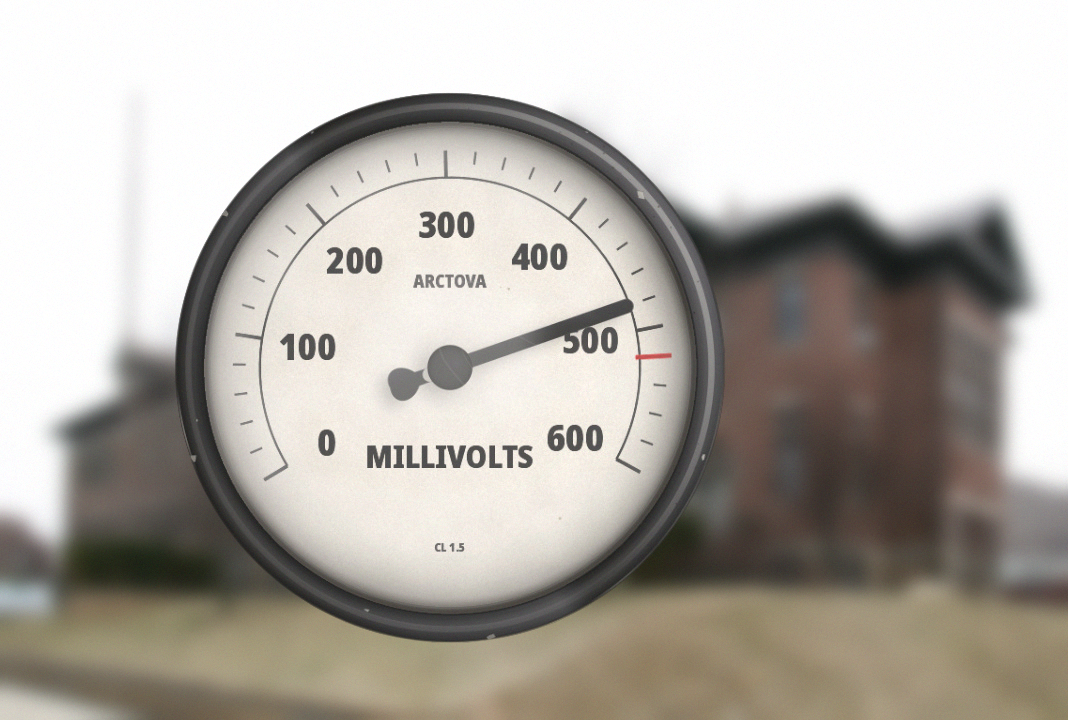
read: 480 mV
